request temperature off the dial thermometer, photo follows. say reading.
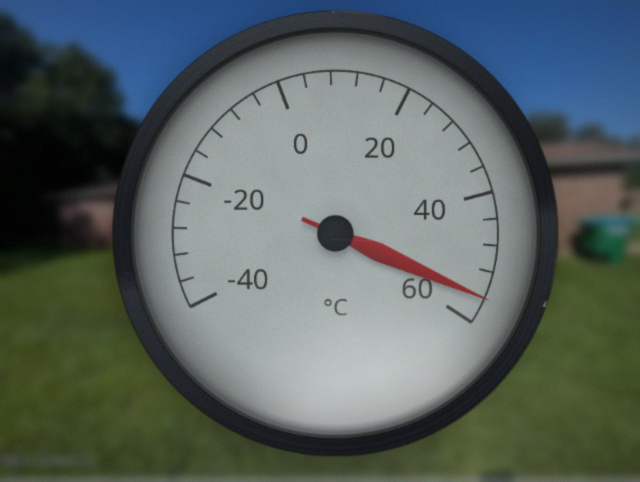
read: 56 °C
